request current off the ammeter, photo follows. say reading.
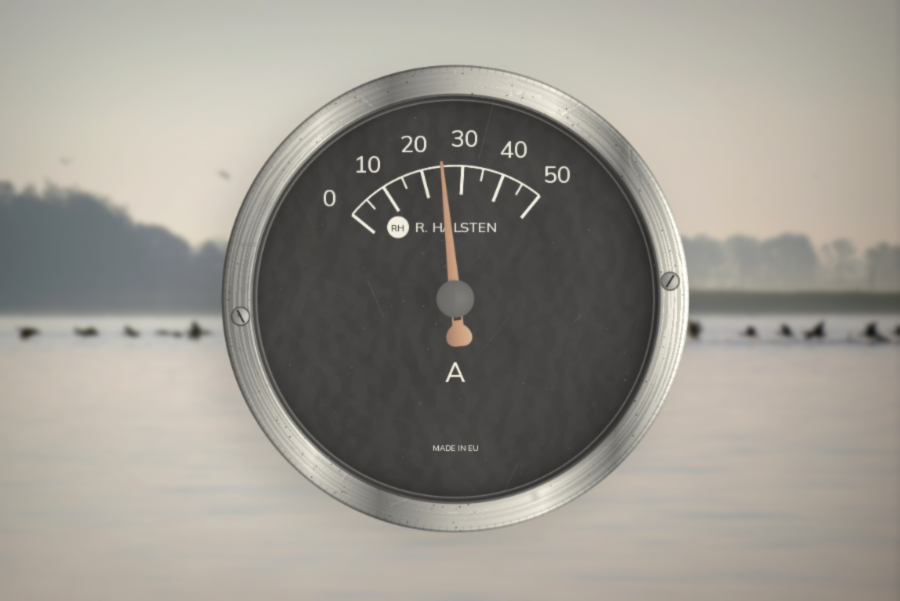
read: 25 A
